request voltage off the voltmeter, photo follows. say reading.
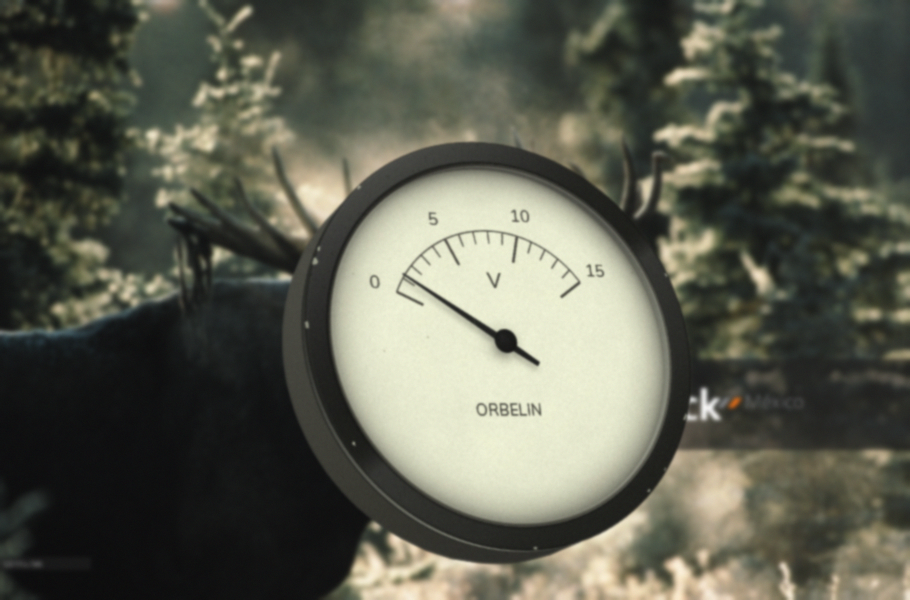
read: 1 V
